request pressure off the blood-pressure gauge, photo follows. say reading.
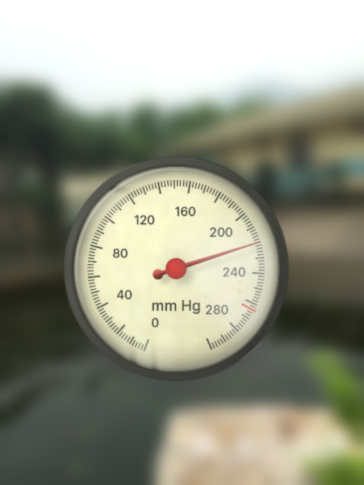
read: 220 mmHg
